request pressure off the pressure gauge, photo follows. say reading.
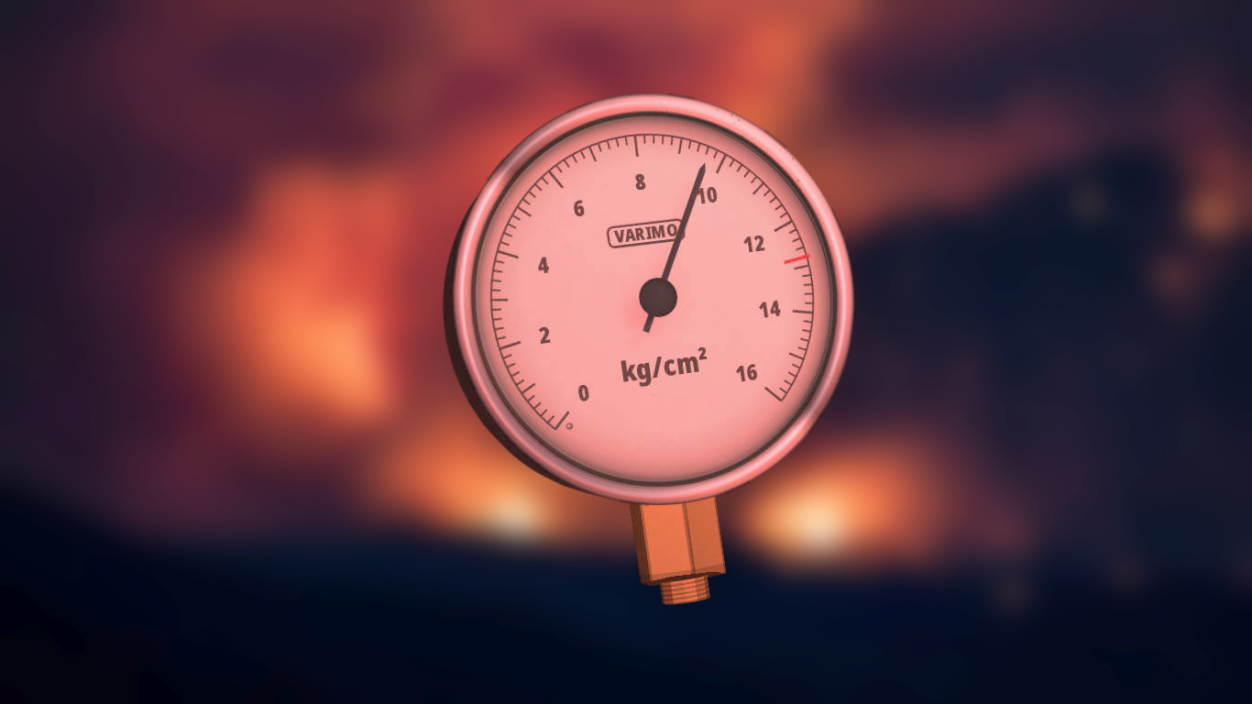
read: 9.6 kg/cm²
